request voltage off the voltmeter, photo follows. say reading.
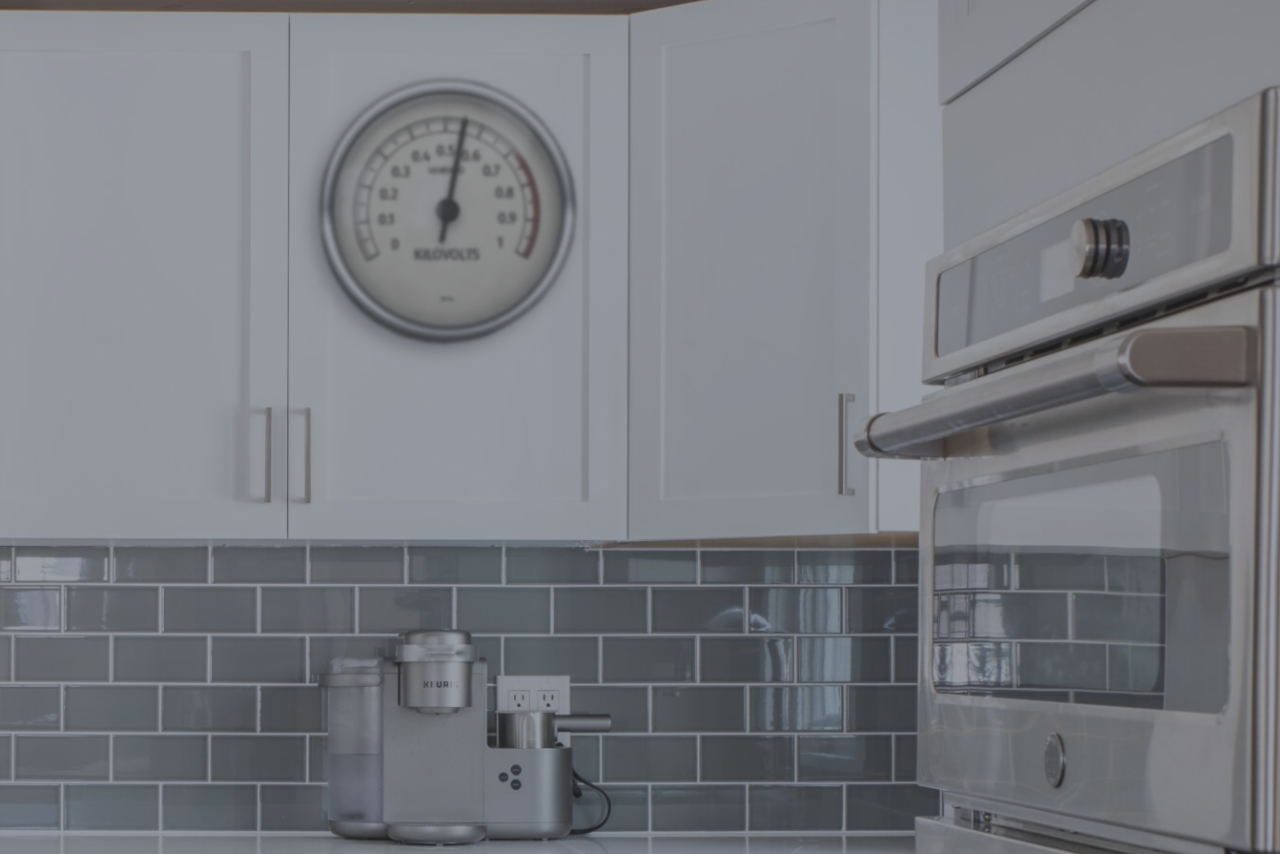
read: 0.55 kV
